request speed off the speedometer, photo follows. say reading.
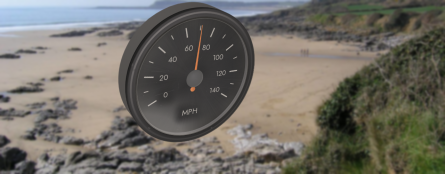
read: 70 mph
